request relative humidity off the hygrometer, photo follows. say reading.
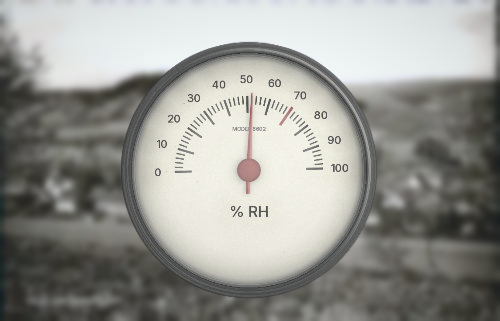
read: 52 %
